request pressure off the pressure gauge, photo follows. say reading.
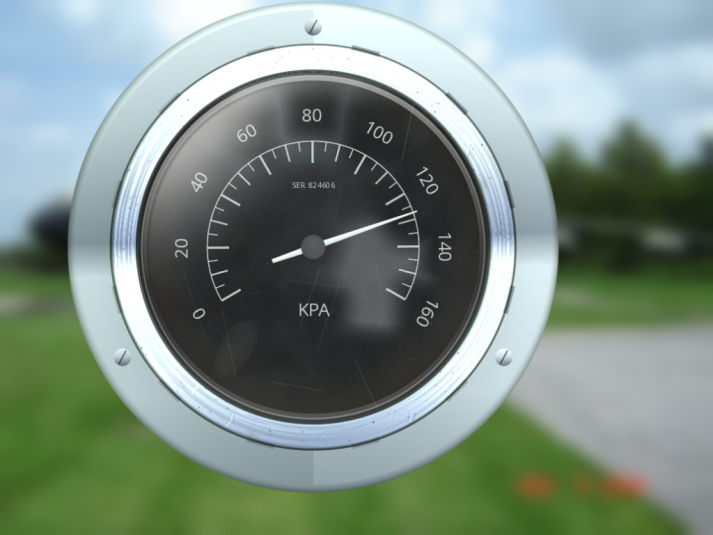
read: 127.5 kPa
